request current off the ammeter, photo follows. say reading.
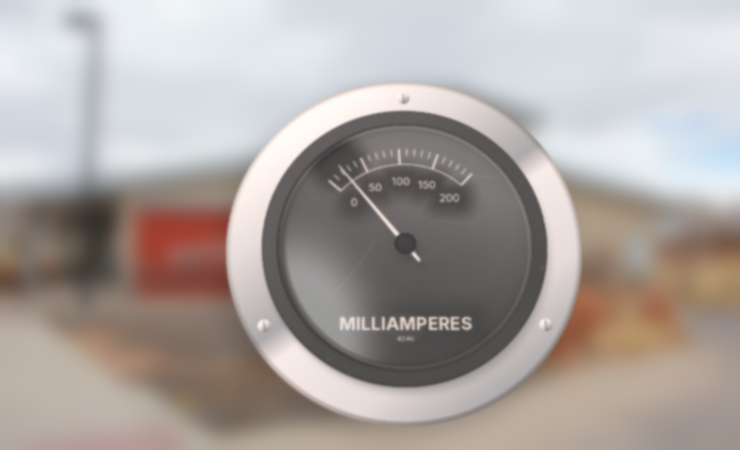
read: 20 mA
